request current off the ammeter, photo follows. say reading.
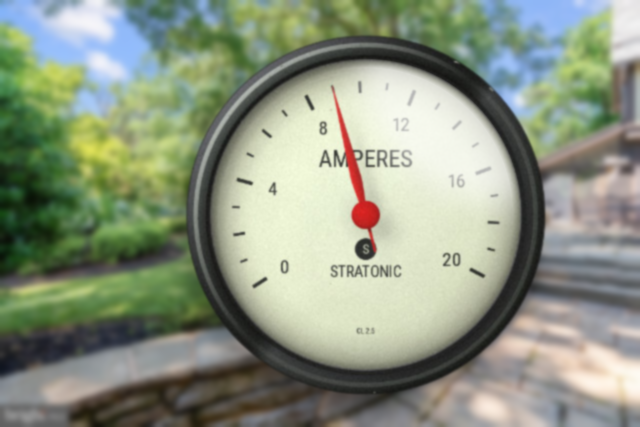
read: 9 A
